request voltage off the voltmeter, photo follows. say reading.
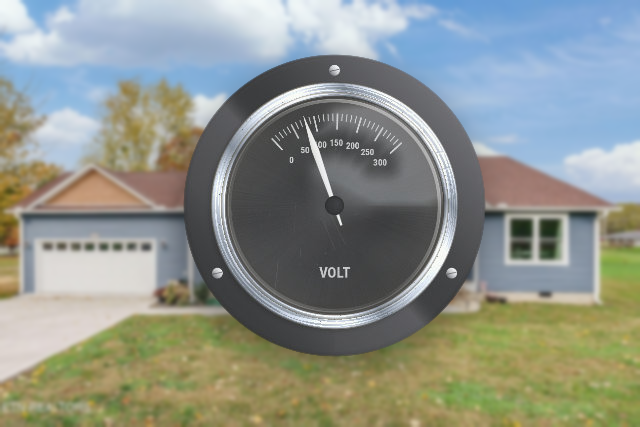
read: 80 V
